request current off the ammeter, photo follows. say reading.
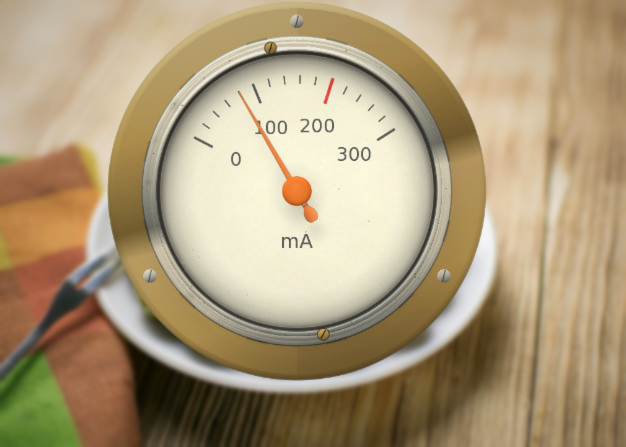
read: 80 mA
